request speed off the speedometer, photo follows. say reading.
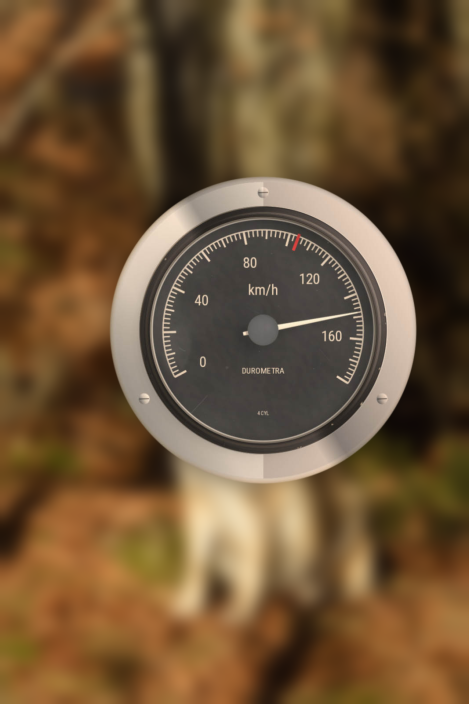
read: 148 km/h
